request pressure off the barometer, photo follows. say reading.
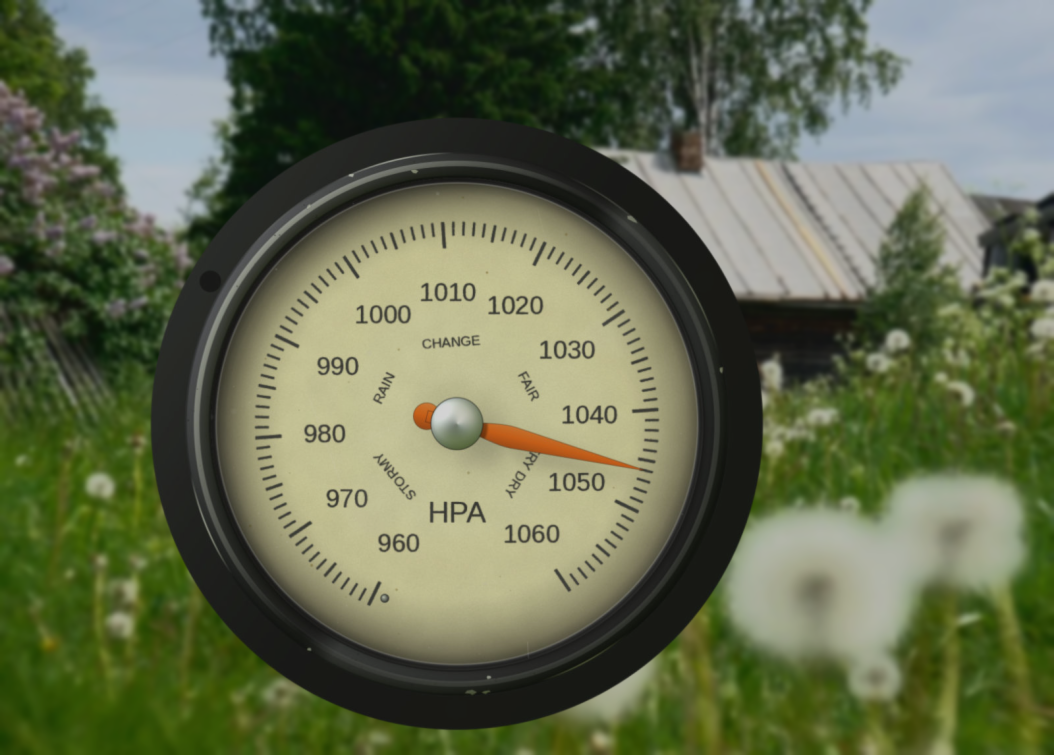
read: 1046 hPa
